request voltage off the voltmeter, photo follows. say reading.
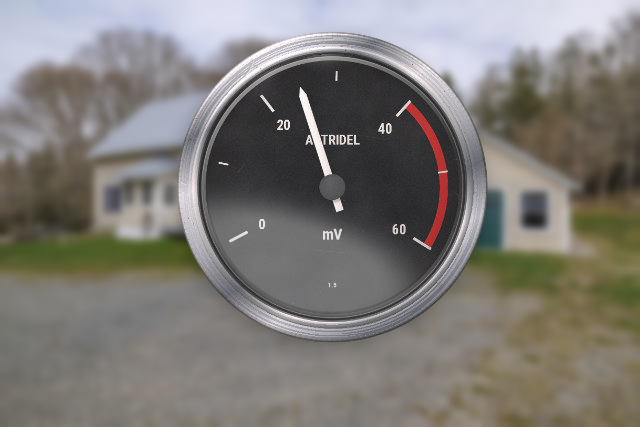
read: 25 mV
